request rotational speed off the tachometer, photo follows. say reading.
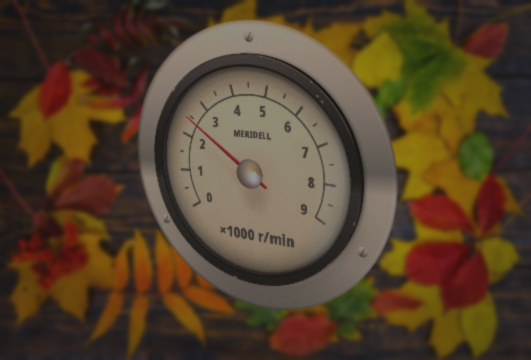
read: 2500 rpm
